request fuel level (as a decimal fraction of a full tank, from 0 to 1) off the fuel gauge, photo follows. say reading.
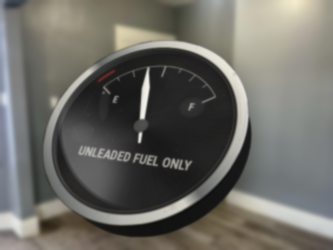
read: 0.375
